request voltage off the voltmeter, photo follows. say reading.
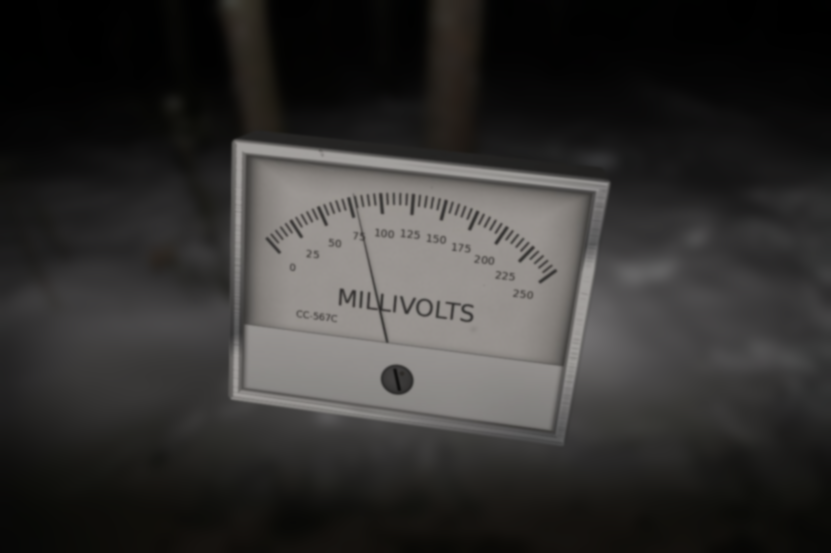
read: 80 mV
